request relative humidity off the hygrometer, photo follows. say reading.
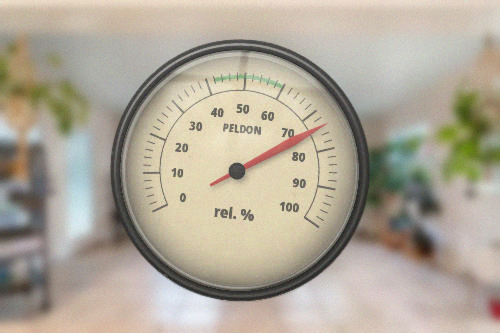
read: 74 %
